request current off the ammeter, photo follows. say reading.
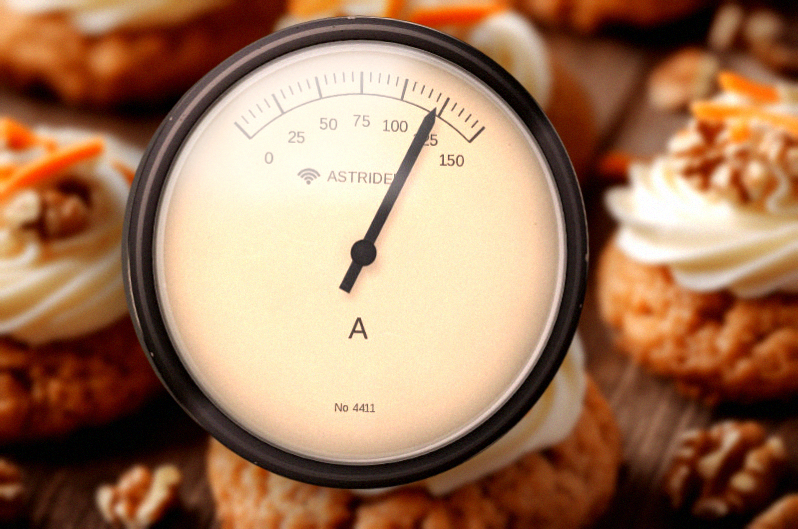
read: 120 A
